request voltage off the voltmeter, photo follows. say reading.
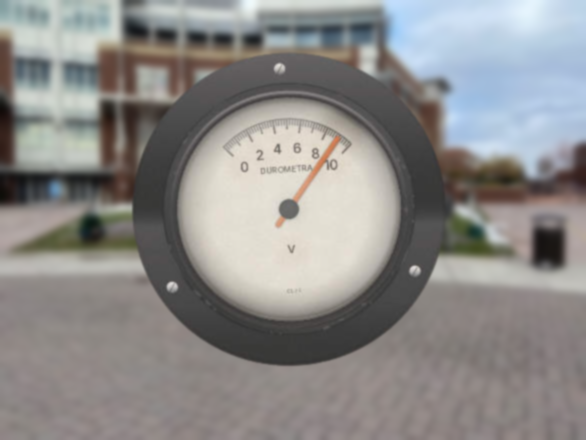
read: 9 V
